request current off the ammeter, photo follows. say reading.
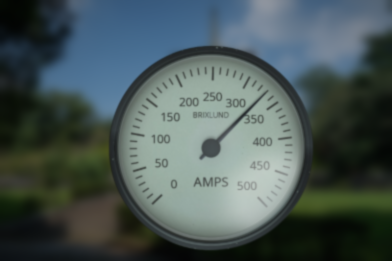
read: 330 A
